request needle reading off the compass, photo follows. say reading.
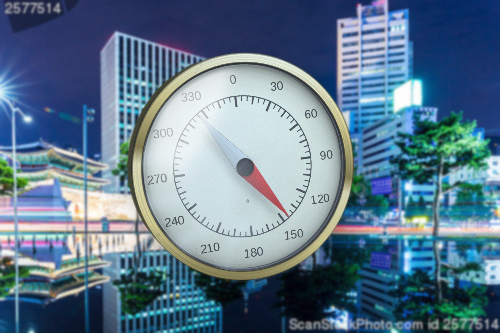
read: 145 °
